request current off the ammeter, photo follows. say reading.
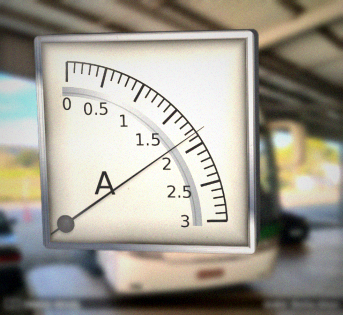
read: 1.85 A
